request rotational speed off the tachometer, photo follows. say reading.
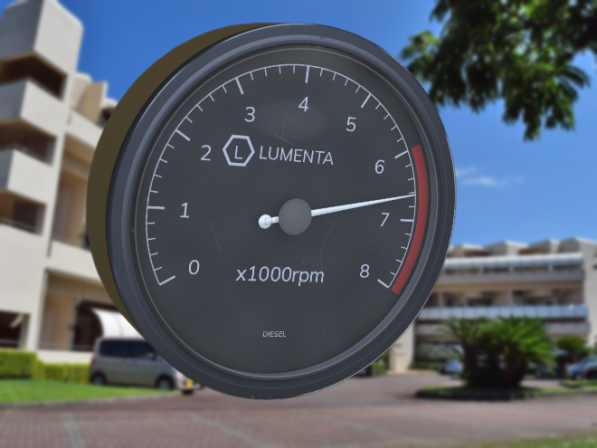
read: 6600 rpm
